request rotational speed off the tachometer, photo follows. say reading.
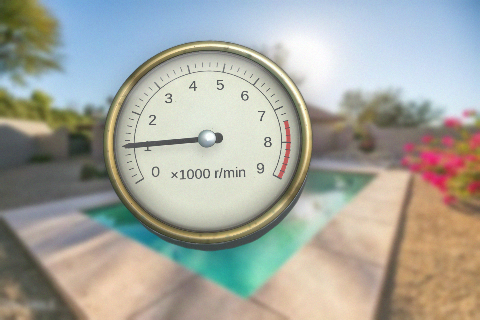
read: 1000 rpm
